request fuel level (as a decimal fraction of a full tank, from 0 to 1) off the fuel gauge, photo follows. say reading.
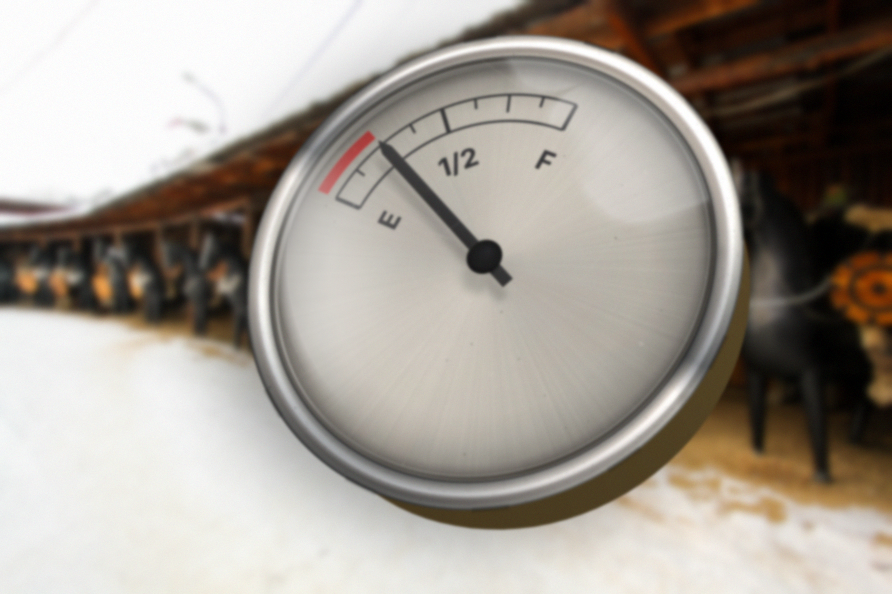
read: 0.25
